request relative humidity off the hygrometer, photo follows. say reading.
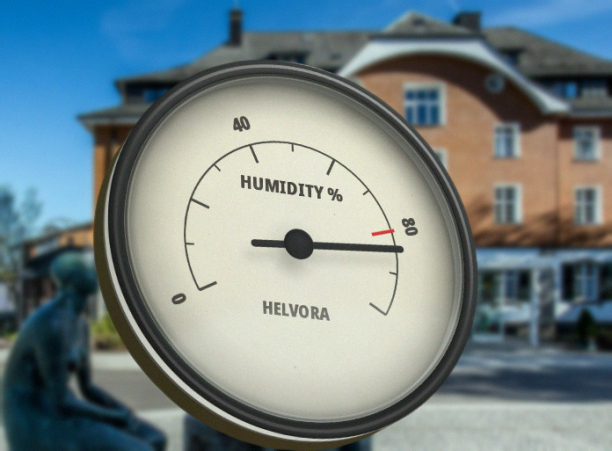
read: 85 %
